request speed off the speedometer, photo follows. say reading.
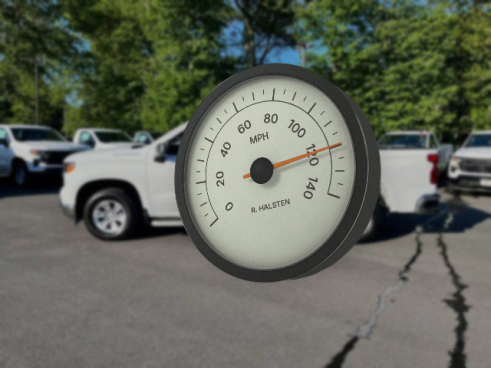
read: 120 mph
